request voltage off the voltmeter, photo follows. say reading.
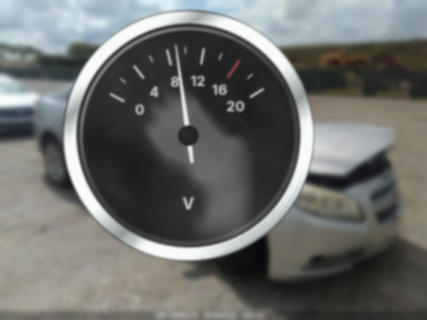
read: 9 V
